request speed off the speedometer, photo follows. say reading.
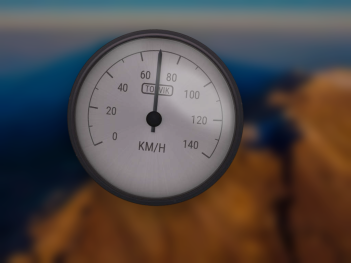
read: 70 km/h
